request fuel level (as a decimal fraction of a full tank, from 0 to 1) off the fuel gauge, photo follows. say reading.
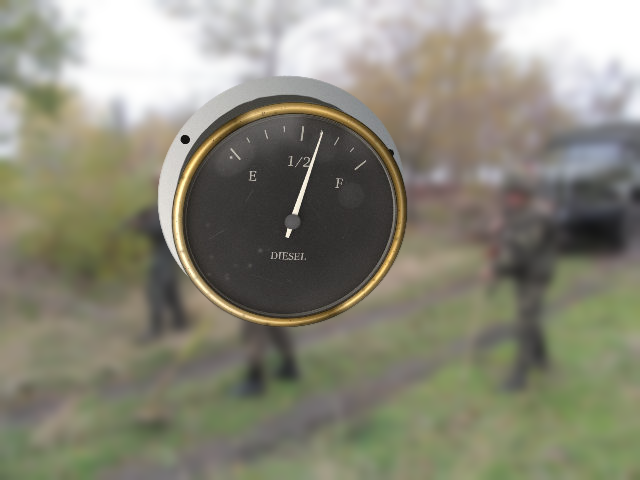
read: 0.625
